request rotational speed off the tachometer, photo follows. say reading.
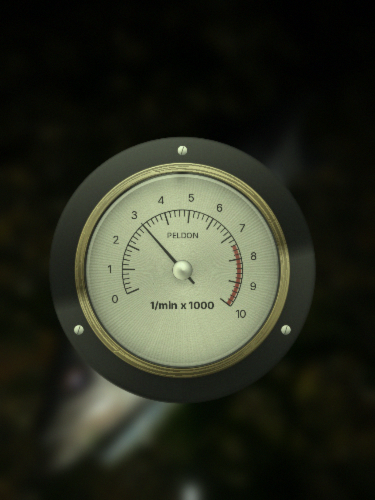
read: 3000 rpm
